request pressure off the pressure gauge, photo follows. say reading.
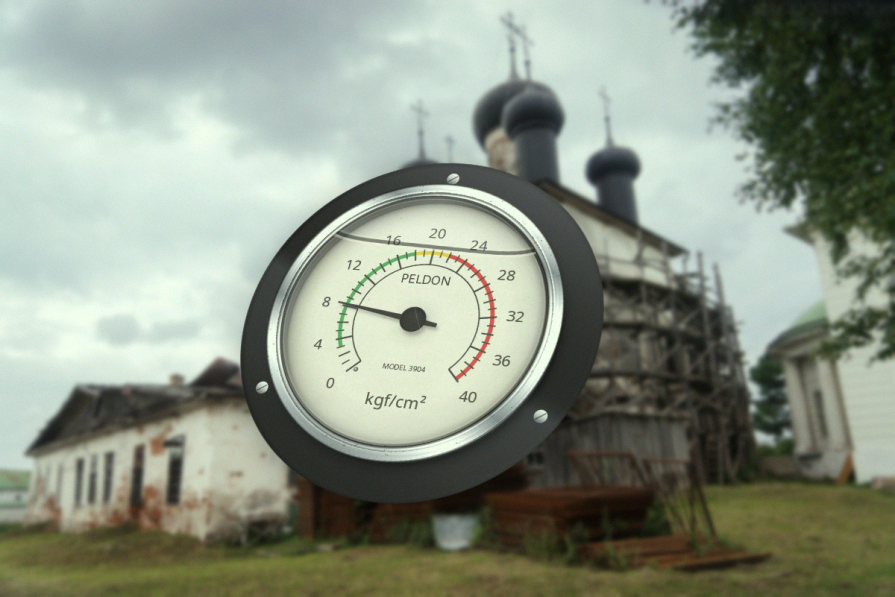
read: 8 kg/cm²
